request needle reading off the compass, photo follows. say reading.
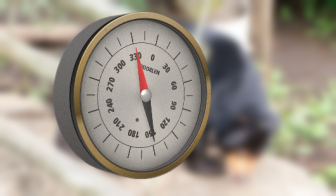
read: 330 °
